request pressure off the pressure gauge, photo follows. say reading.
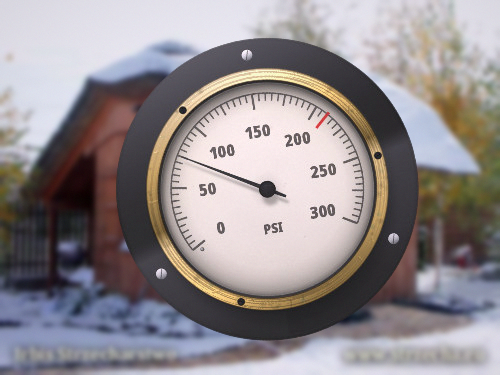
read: 75 psi
